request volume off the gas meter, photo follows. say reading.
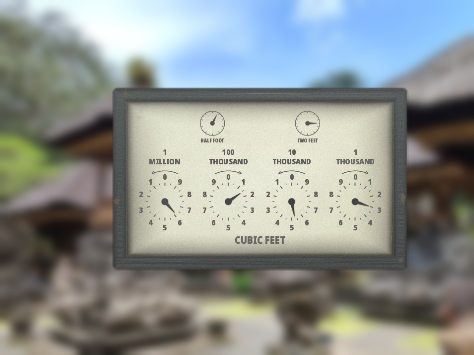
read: 615300 ft³
